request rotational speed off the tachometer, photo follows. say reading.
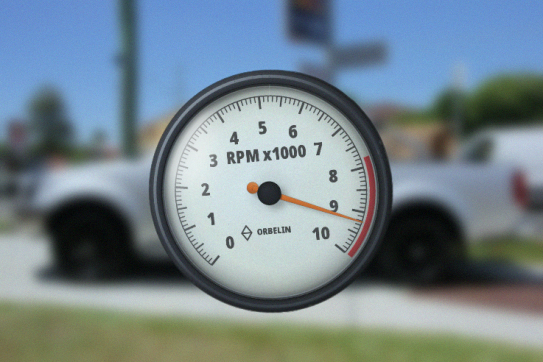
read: 9200 rpm
